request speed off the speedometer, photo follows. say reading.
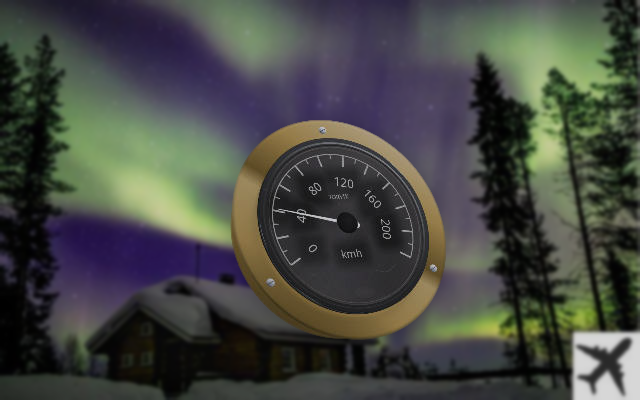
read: 40 km/h
